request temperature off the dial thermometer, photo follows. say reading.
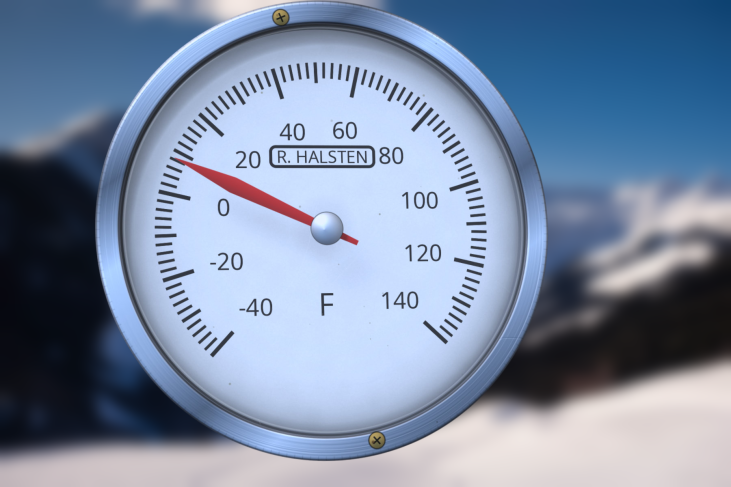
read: 8 °F
